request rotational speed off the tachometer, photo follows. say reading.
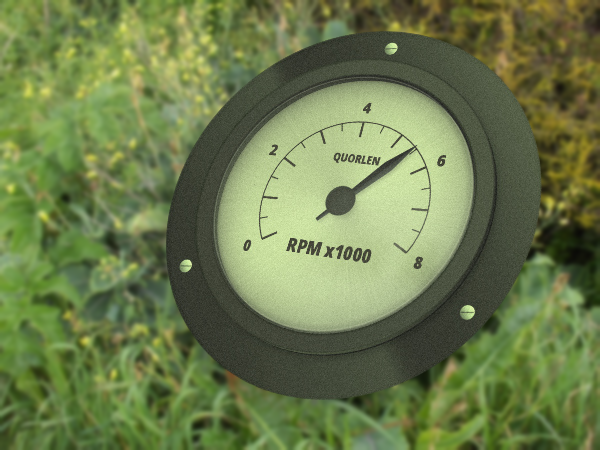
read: 5500 rpm
